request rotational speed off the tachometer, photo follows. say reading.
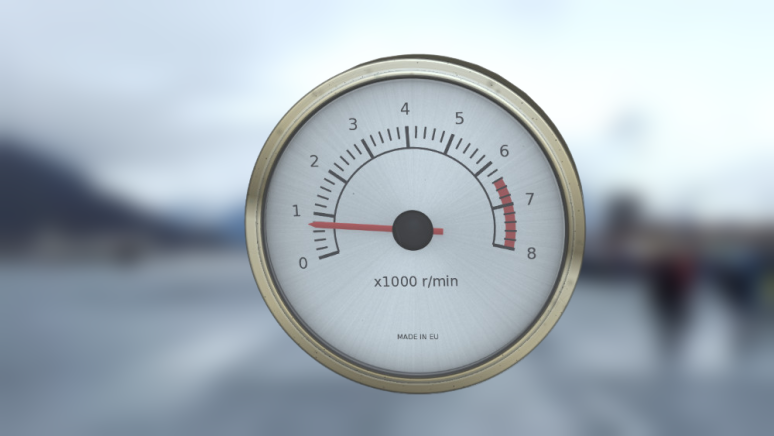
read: 800 rpm
